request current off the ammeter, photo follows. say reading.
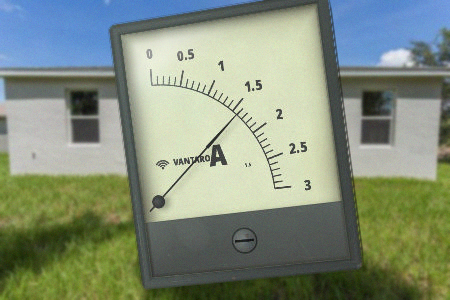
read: 1.6 A
